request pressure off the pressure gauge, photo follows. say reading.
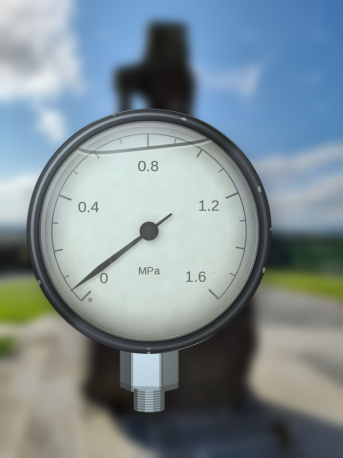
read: 0.05 MPa
